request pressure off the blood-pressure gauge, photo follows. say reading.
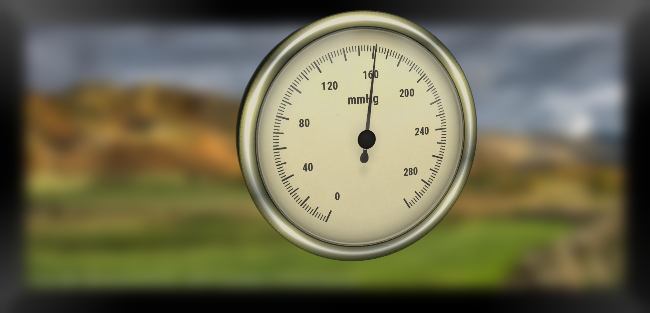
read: 160 mmHg
